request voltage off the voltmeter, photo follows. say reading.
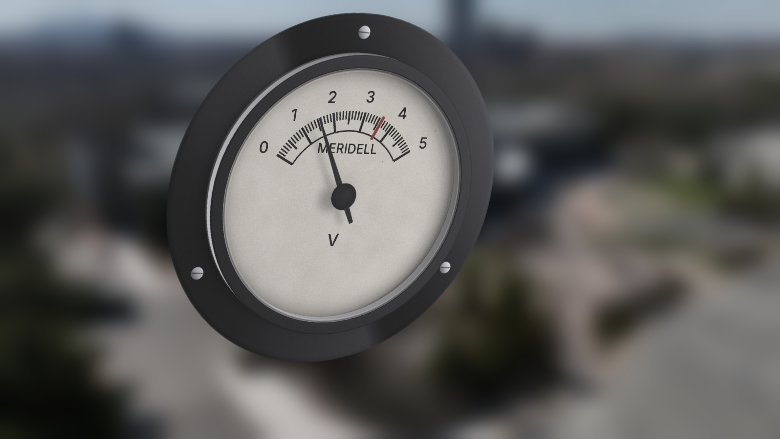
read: 1.5 V
